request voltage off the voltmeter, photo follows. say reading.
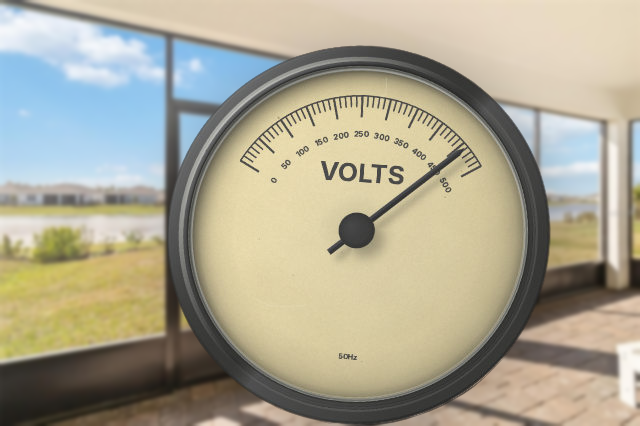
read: 460 V
